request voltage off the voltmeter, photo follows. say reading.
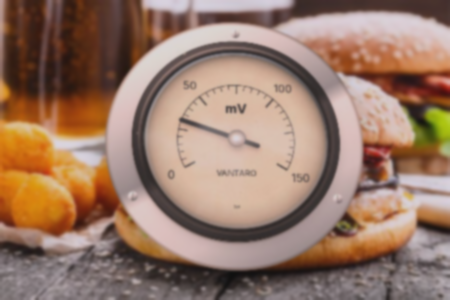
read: 30 mV
